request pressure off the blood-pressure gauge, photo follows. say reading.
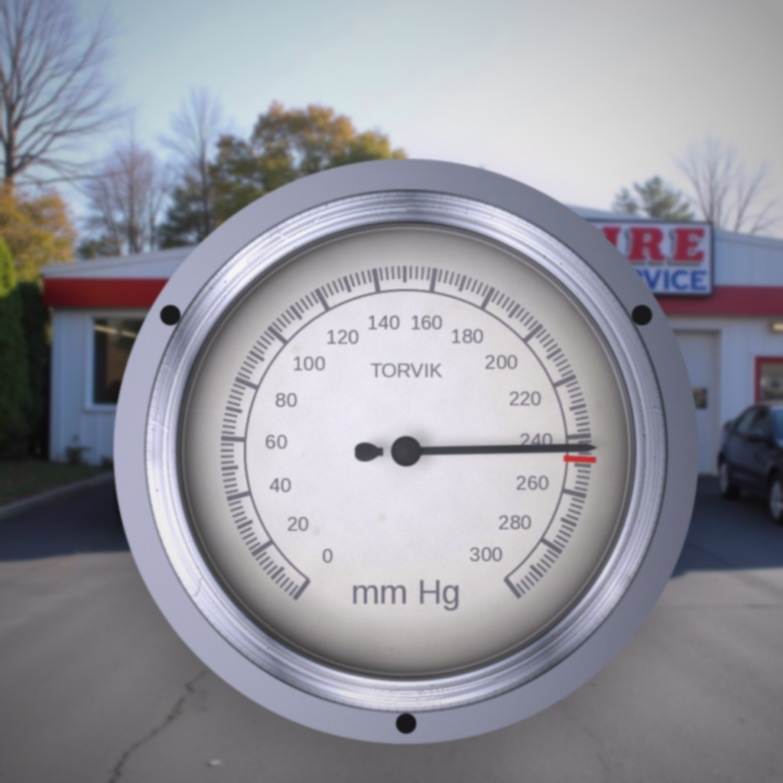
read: 244 mmHg
